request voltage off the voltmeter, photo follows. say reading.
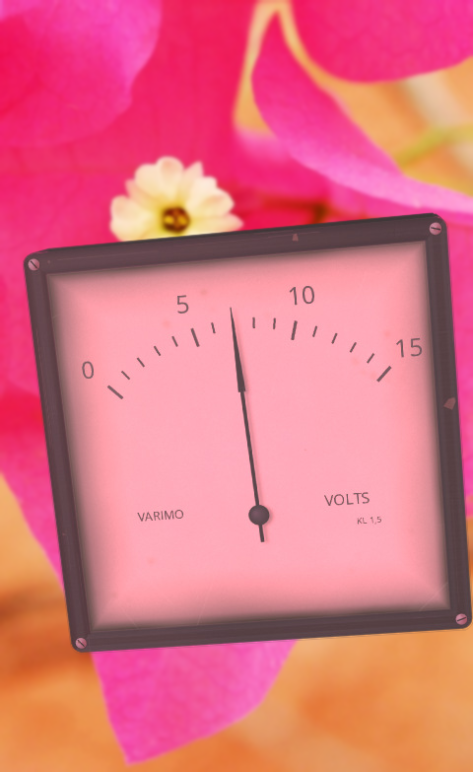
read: 7 V
